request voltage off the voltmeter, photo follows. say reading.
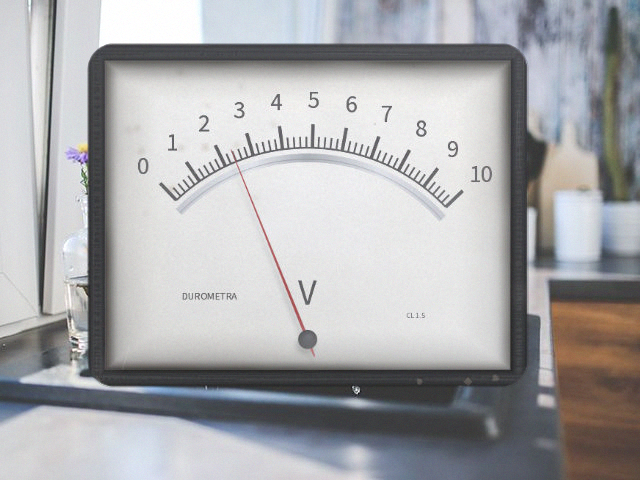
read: 2.4 V
